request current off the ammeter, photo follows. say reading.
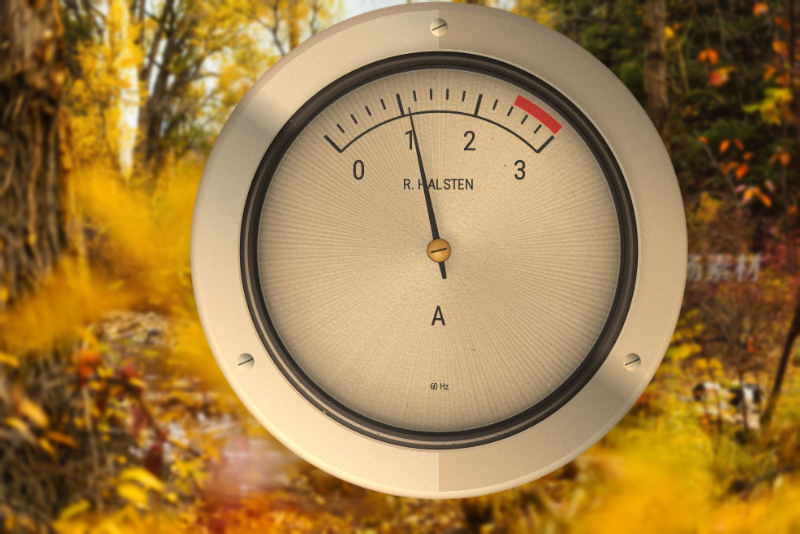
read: 1.1 A
